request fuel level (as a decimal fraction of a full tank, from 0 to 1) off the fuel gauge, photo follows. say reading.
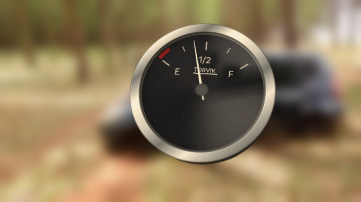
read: 0.375
